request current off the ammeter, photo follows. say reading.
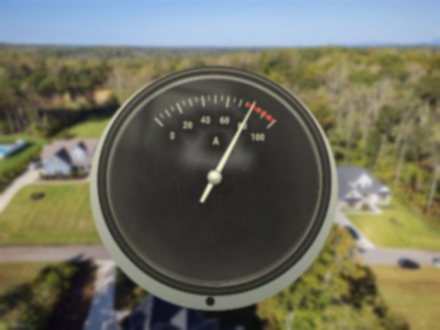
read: 80 A
